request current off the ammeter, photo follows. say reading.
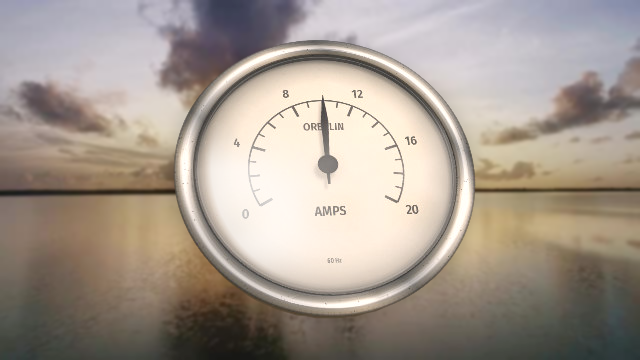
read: 10 A
